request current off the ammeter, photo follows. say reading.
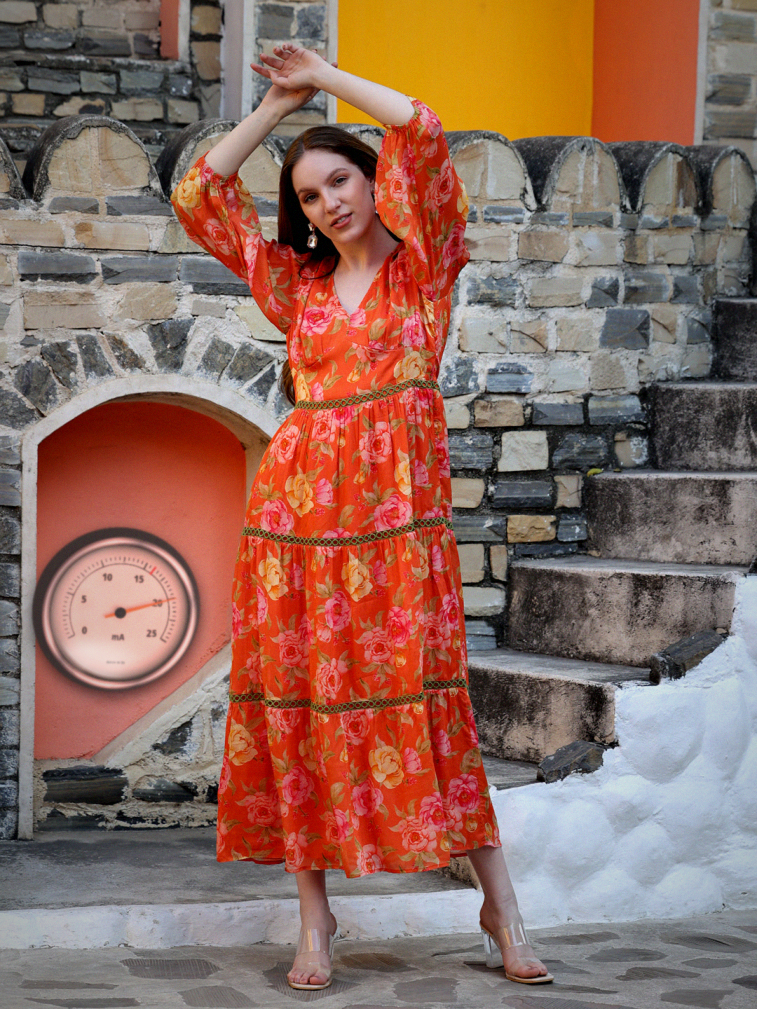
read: 20 mA
